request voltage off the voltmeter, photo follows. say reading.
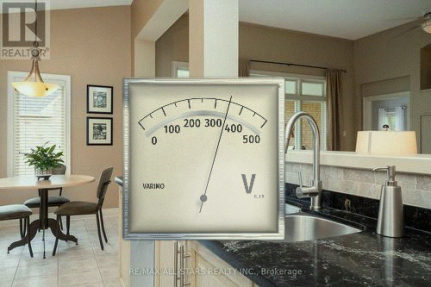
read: 350 V
